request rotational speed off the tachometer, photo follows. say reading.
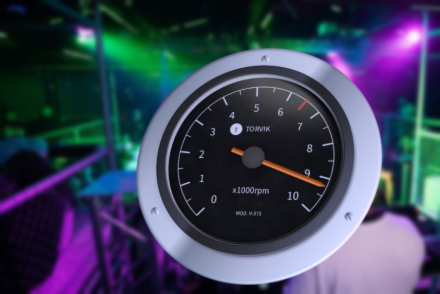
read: 9250 rpm
